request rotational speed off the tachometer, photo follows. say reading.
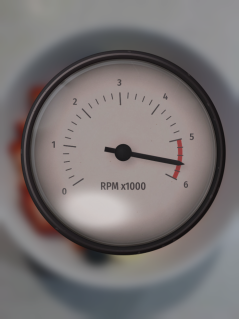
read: 5600 rpm
